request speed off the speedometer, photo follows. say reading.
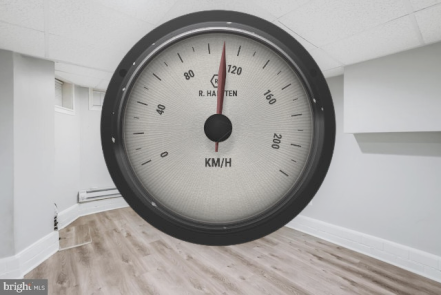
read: 110 km/h
